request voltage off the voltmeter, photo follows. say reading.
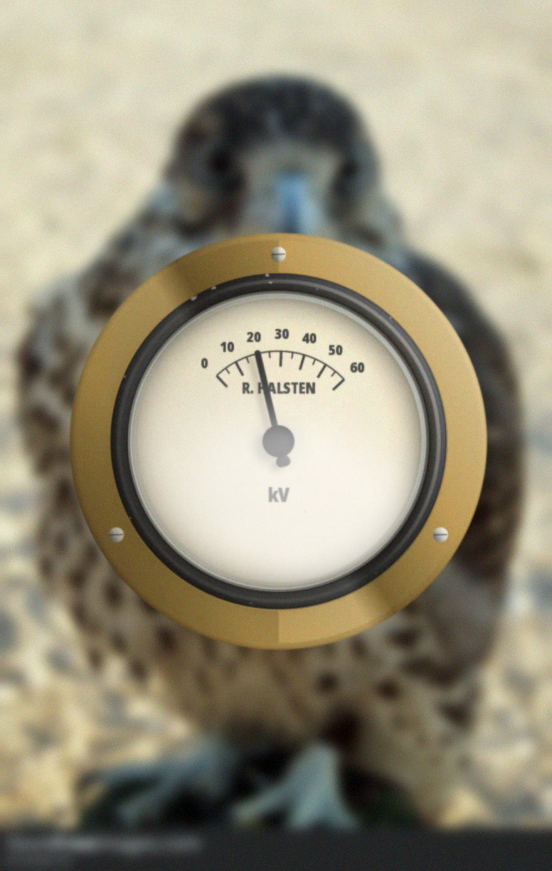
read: 20 kV
